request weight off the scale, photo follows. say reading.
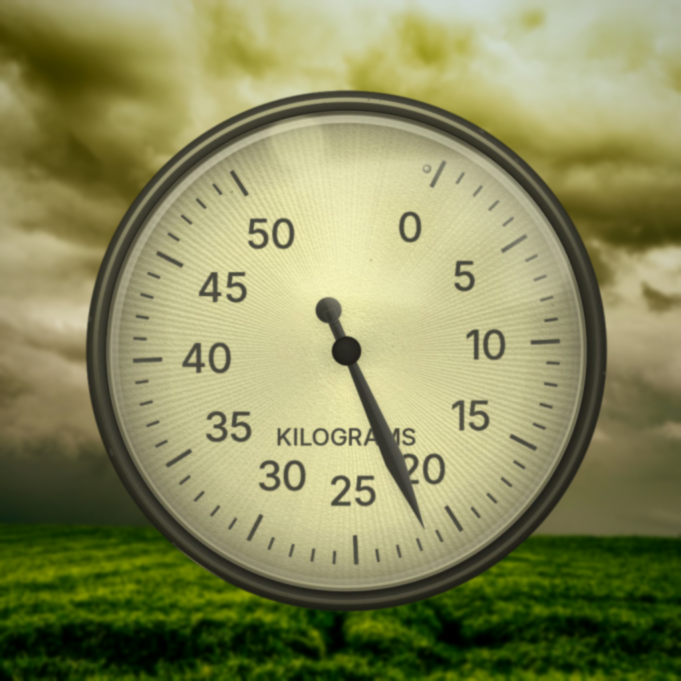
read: 21.5 kg
